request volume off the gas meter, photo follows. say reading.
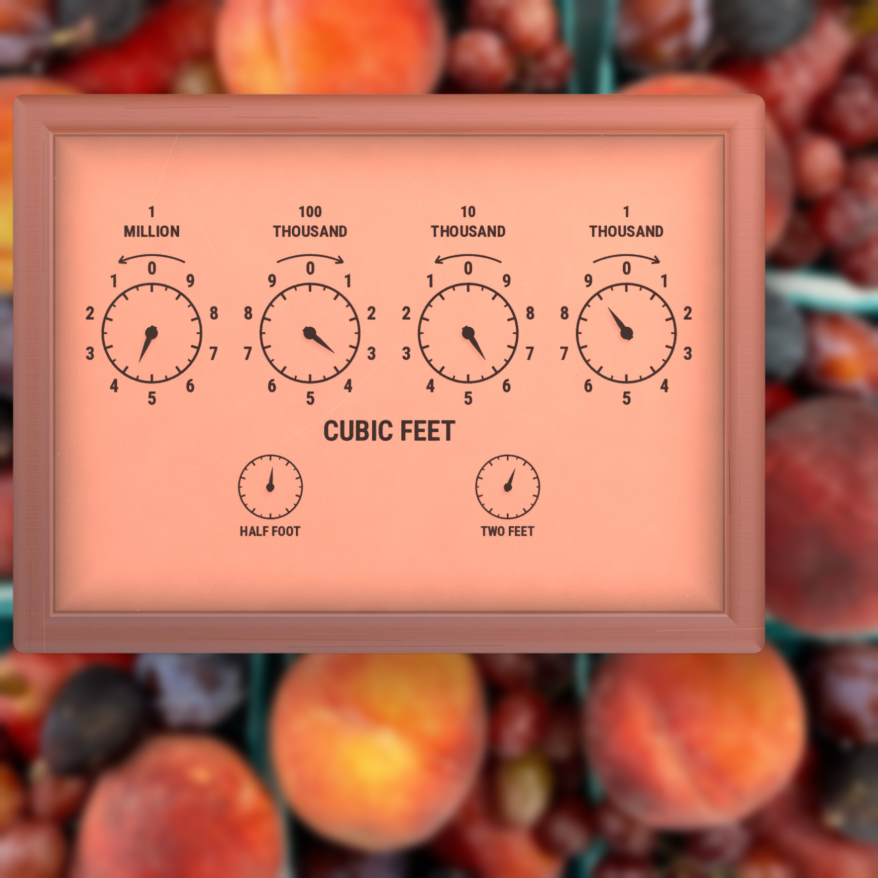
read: 435900 ft³
